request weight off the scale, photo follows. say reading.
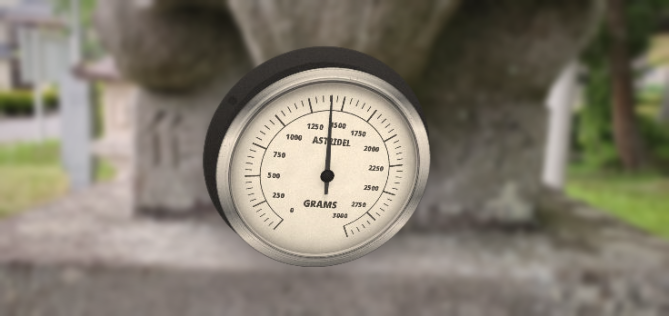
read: 1400 g
